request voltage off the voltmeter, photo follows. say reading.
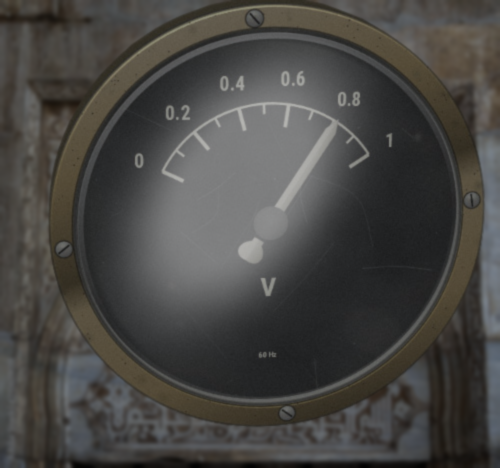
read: 0.8 V
